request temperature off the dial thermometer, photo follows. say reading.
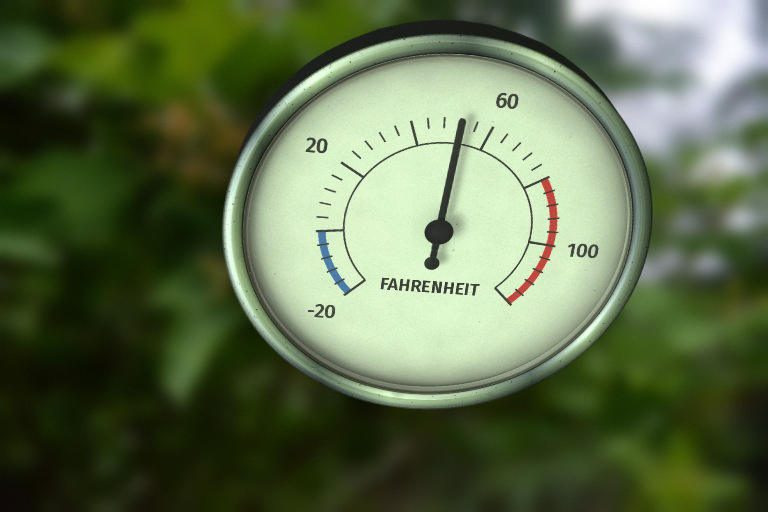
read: 52 °F
